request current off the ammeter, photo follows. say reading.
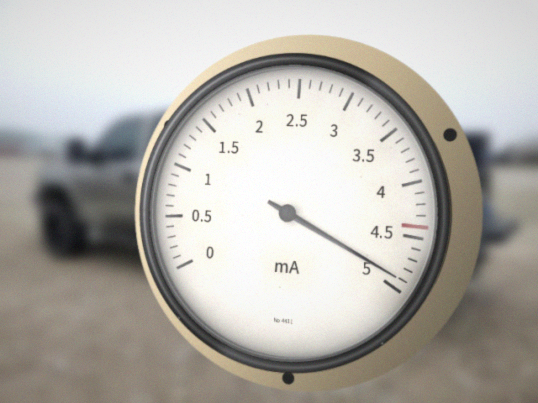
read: 4.9 mA
